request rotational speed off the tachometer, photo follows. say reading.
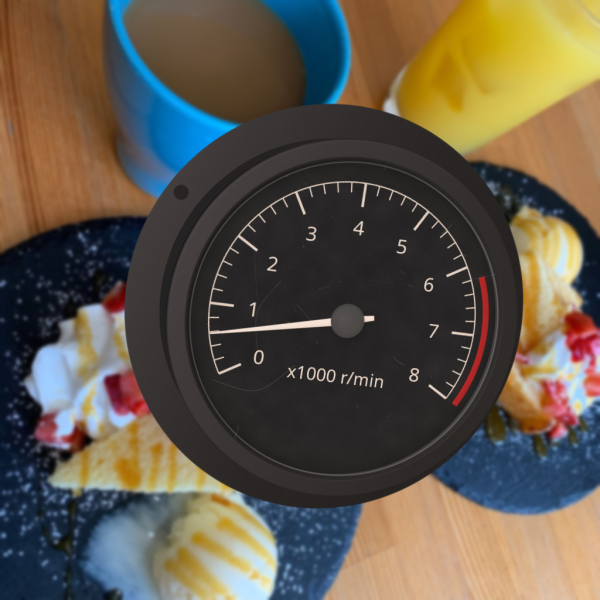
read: 600 rpm
